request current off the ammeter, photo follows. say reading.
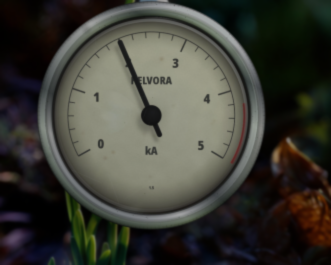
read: 2 kA
